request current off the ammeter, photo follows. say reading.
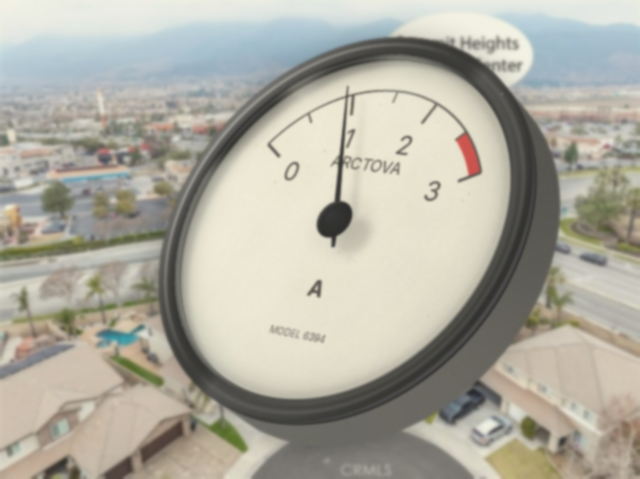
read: 1 A
